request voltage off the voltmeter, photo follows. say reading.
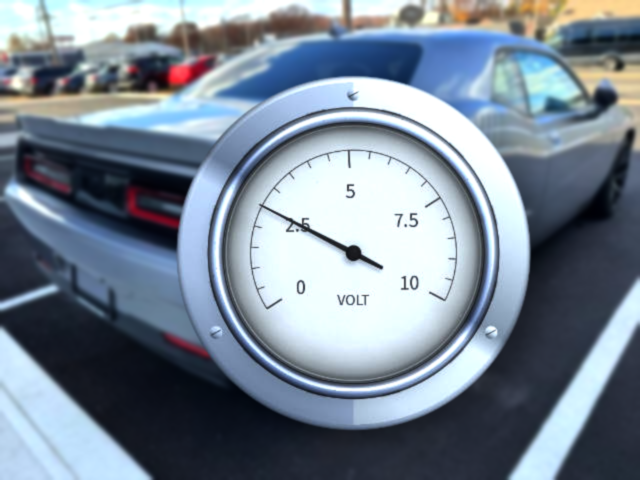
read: 2.5 V
